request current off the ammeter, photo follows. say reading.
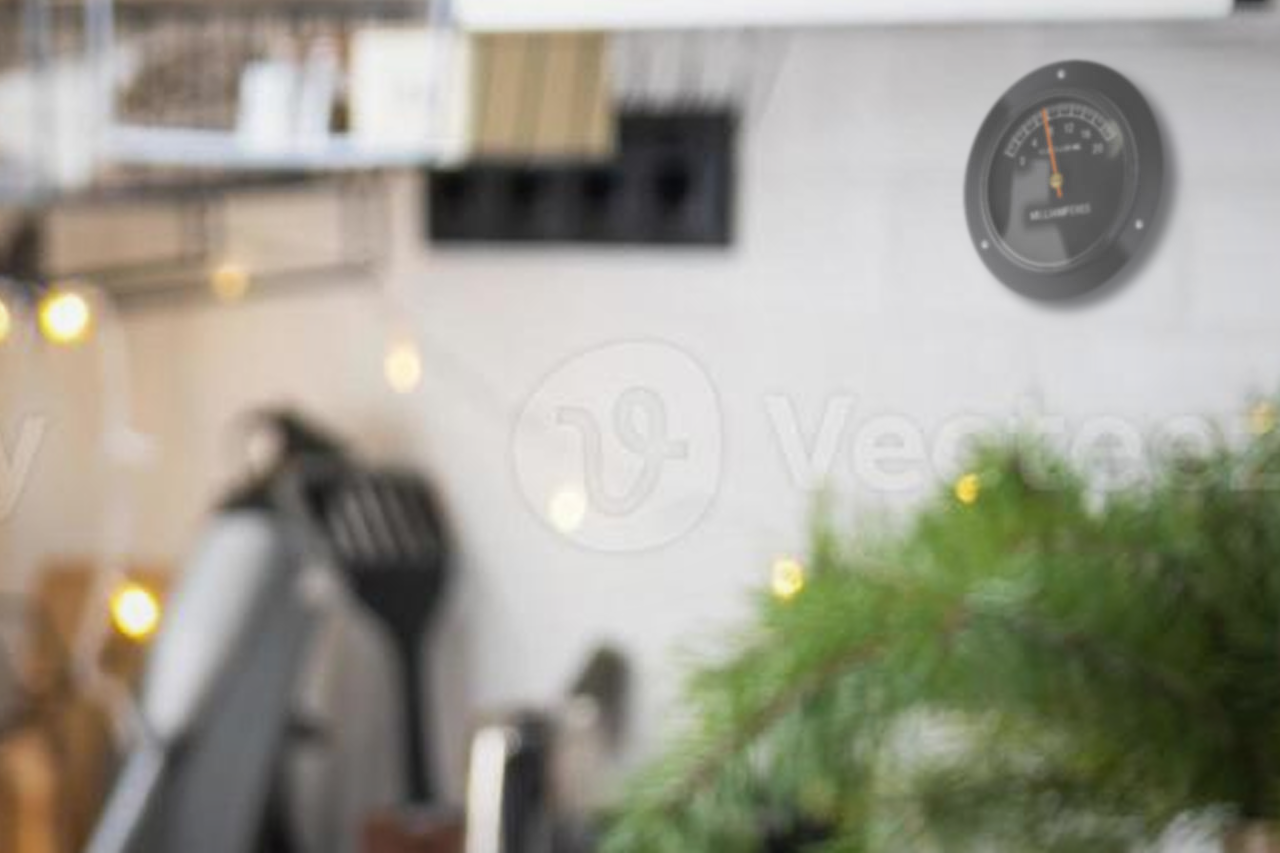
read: 8 mA
